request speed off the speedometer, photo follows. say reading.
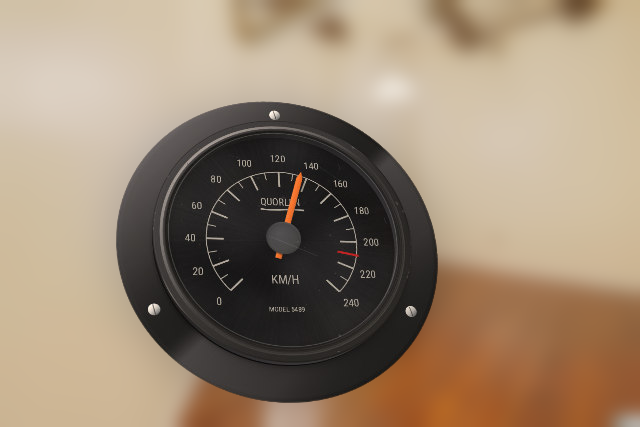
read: 135 km/h
